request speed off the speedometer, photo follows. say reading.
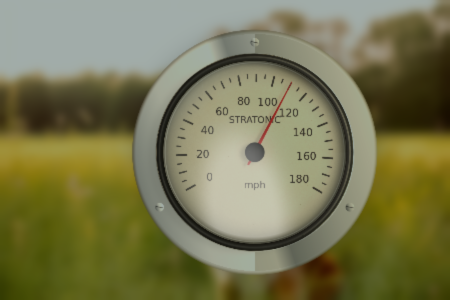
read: 110 mph
